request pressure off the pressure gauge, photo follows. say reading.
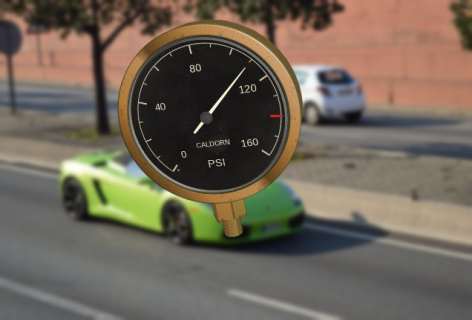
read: 110 psi
